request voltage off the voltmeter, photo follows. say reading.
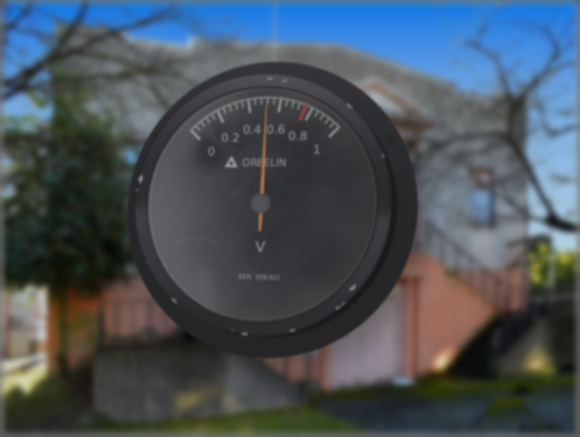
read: 0.52 V
